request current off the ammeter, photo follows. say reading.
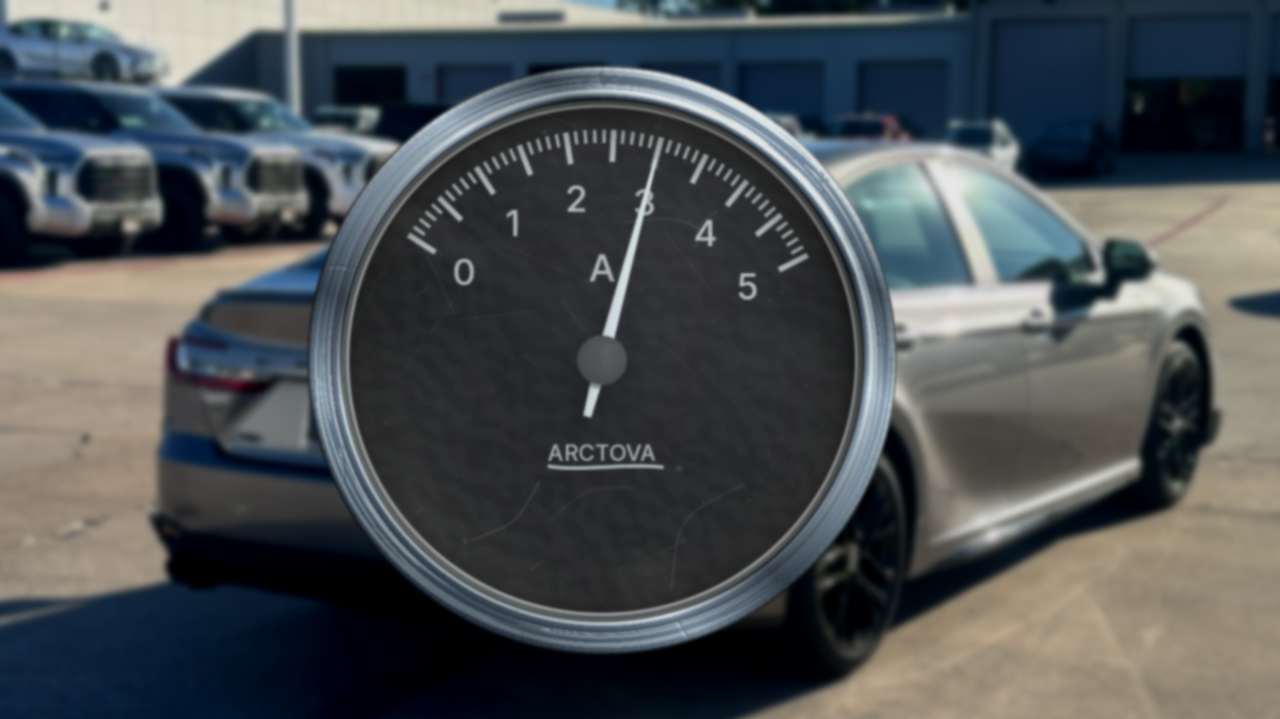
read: 3 A
